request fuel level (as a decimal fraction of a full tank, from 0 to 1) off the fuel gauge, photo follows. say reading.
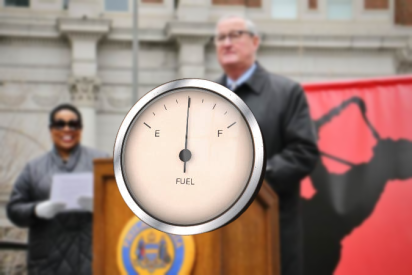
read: 0.5
